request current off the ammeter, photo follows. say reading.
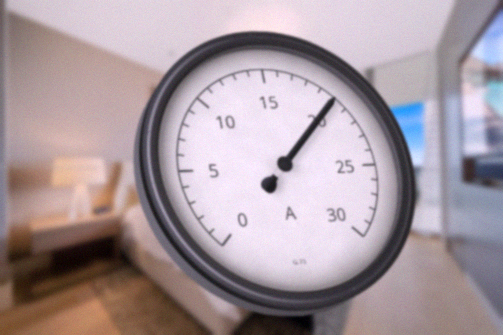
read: 20 A
